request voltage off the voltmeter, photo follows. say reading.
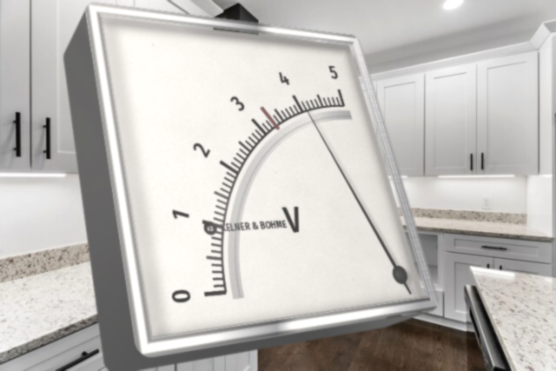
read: 4 V
